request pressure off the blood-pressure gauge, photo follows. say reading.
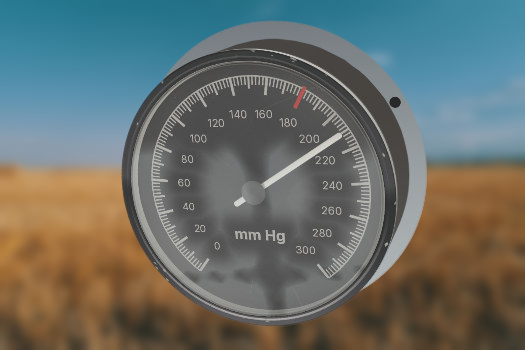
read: 210 mmHg
